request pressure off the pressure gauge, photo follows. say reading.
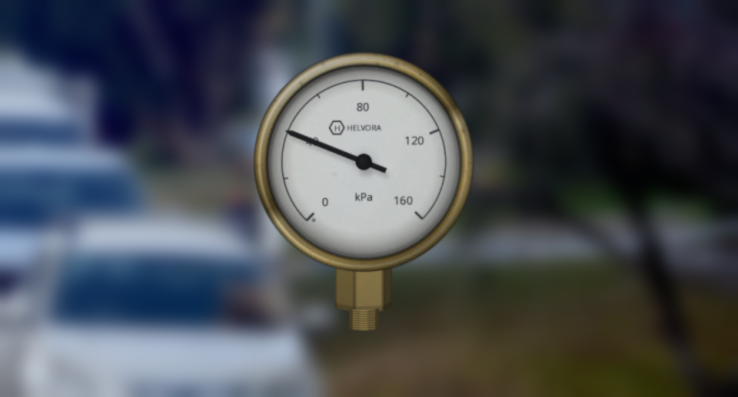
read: 40 kPa
